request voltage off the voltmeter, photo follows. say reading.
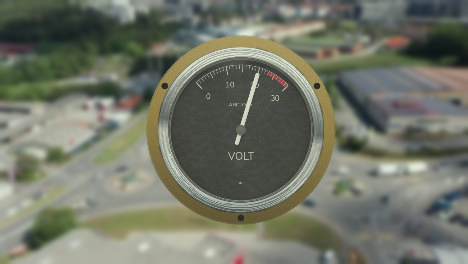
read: 20 V
